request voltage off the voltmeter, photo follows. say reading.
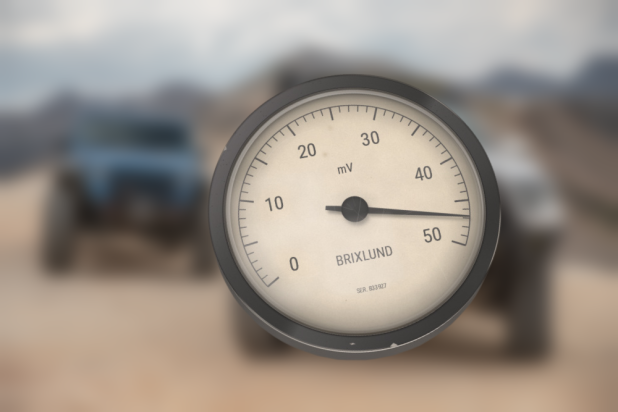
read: 47 mV
